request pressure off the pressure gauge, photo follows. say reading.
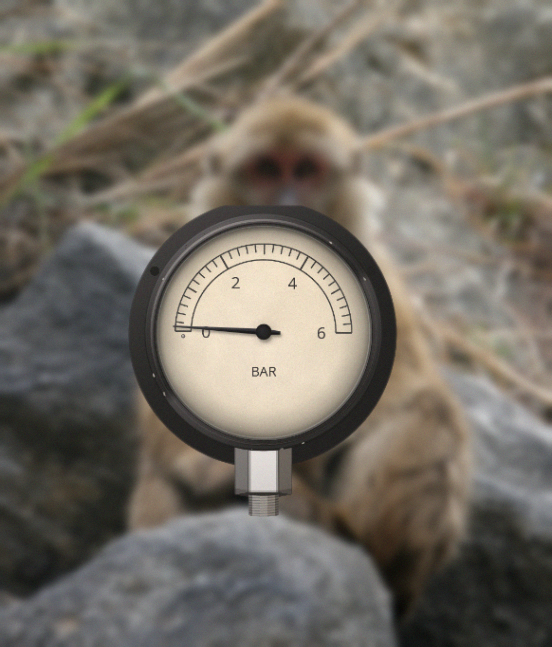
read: 0.1 bar
